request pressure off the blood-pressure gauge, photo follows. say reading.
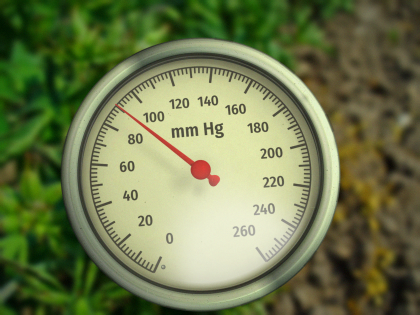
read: 90 mmHg
